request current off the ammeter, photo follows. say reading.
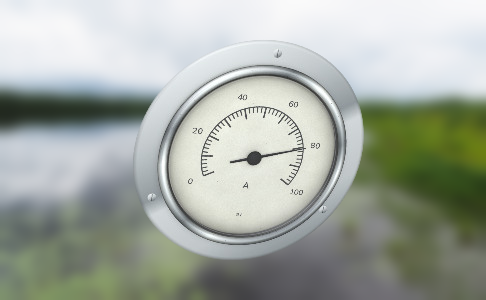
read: 80 A
